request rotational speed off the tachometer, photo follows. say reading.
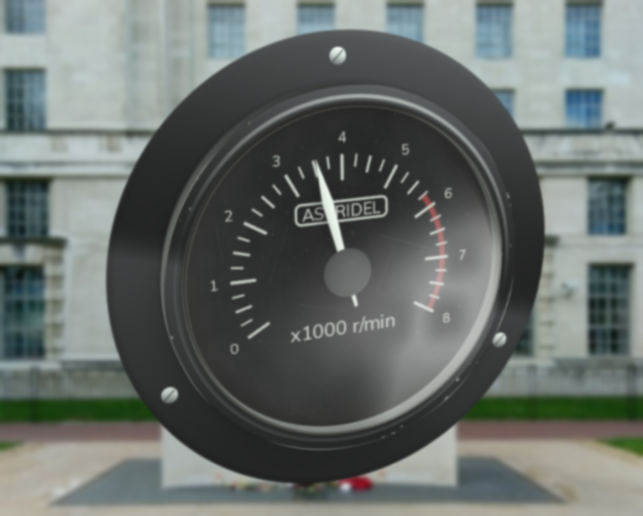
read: 3500 rpm
